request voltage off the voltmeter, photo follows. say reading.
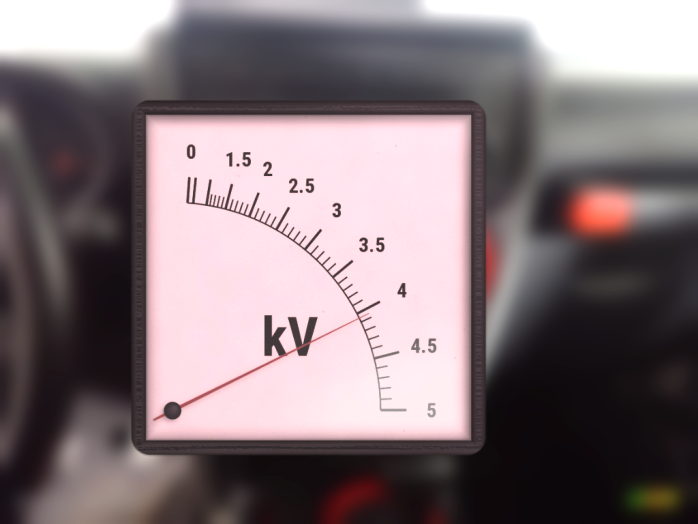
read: 4.05 kV
